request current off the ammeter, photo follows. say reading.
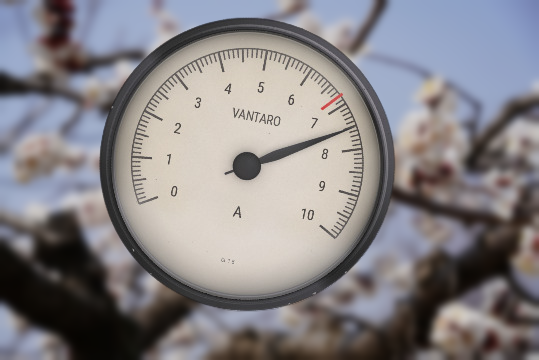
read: 7.5 A
